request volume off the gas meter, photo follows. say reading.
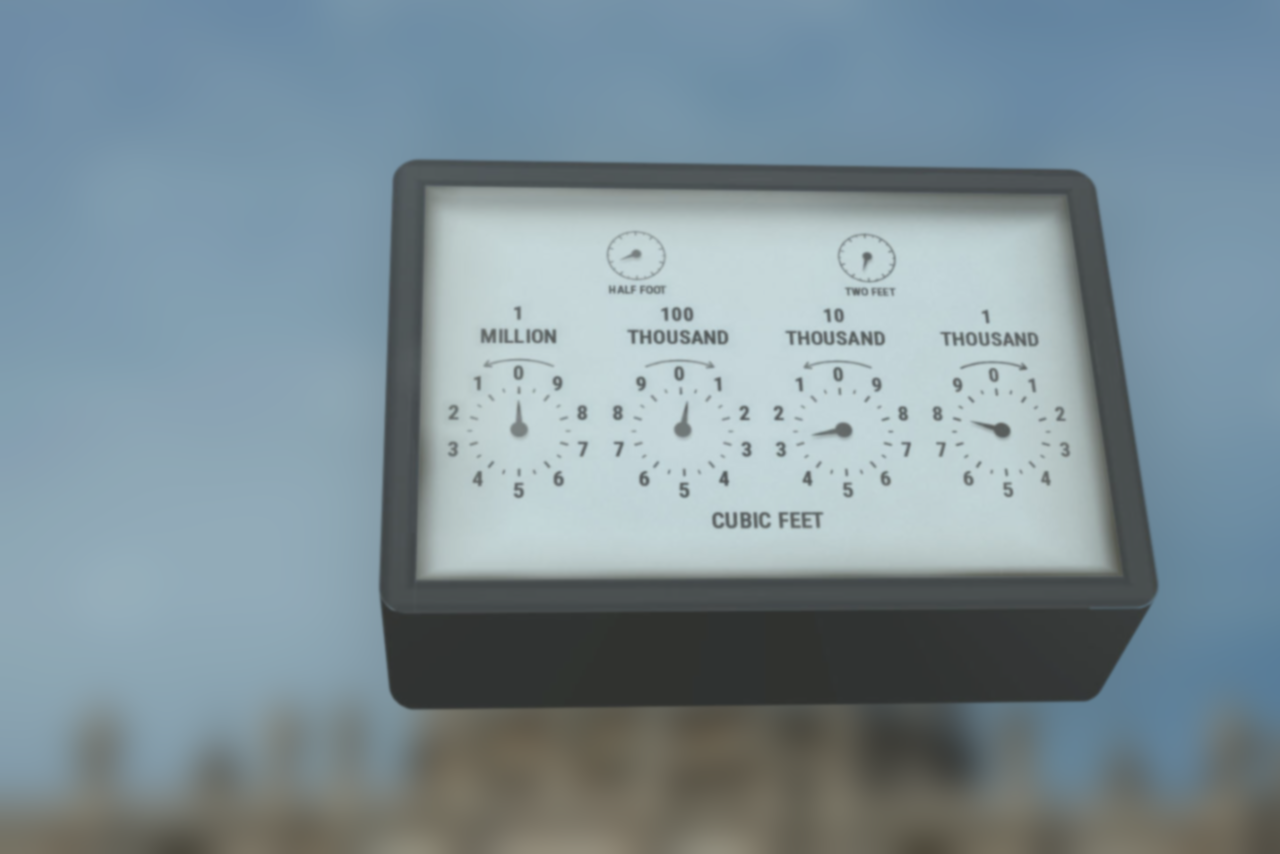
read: 2800 ft³
